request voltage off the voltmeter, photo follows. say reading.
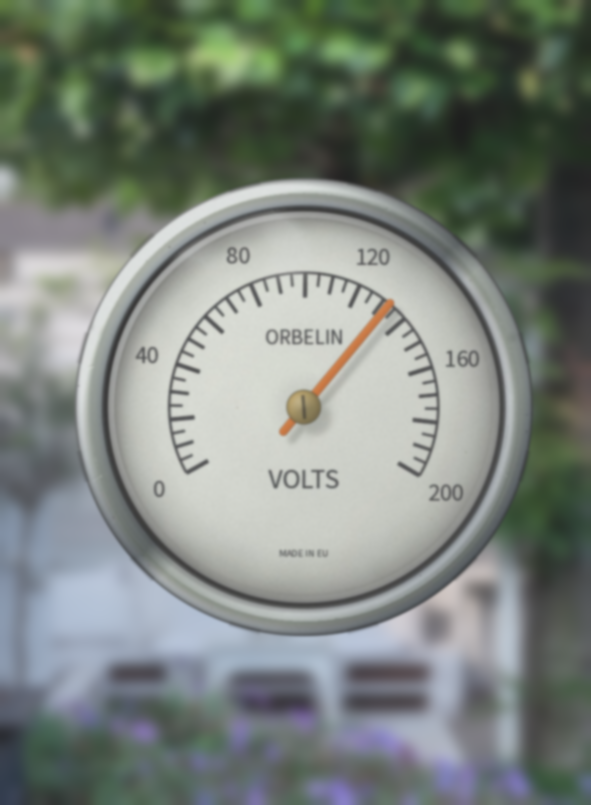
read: 132.5 V
